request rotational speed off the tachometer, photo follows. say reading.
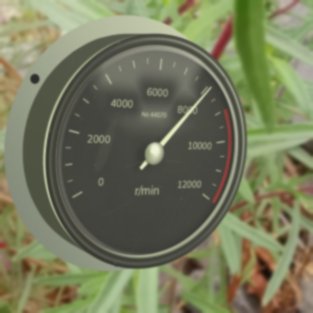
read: 8000 rpm
